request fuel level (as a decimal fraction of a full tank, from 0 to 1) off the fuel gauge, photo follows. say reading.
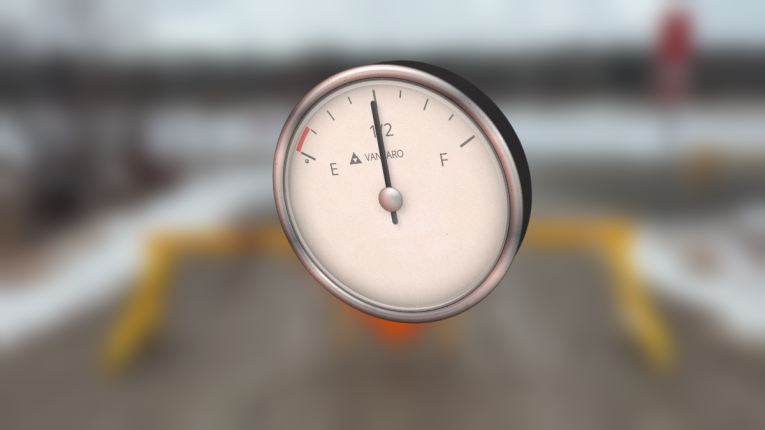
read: 0.5
